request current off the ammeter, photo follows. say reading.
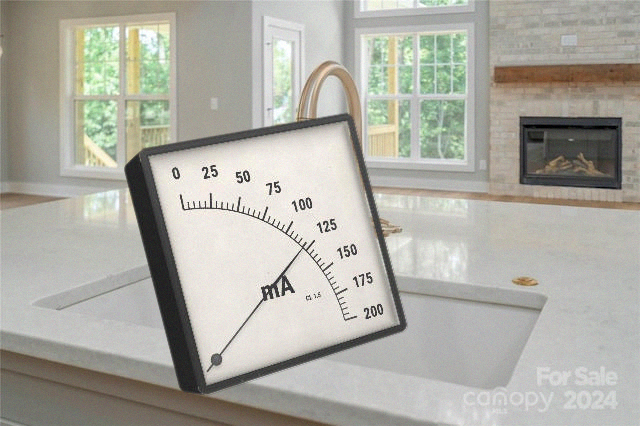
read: 120 mA
